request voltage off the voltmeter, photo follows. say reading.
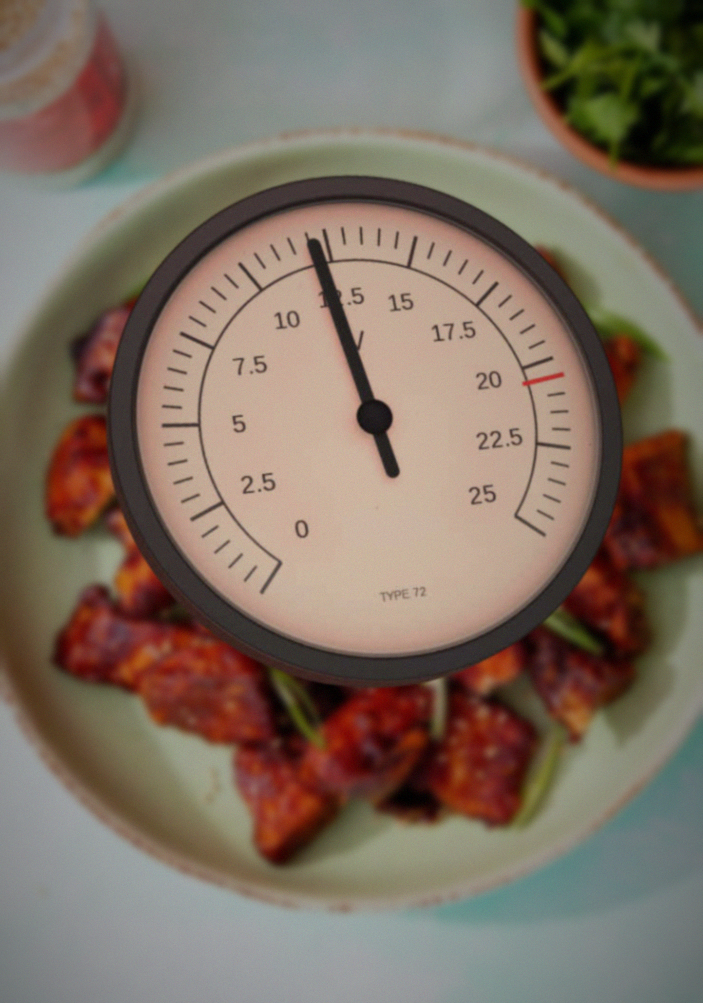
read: 12 V
